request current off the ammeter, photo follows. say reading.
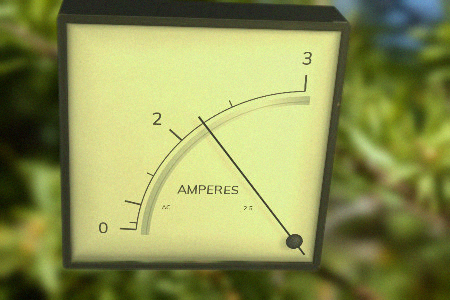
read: 2.25 A
